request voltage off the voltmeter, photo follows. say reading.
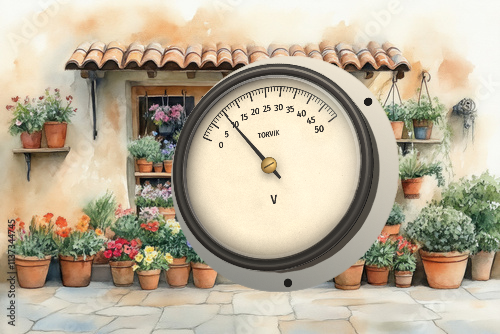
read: 10 V
